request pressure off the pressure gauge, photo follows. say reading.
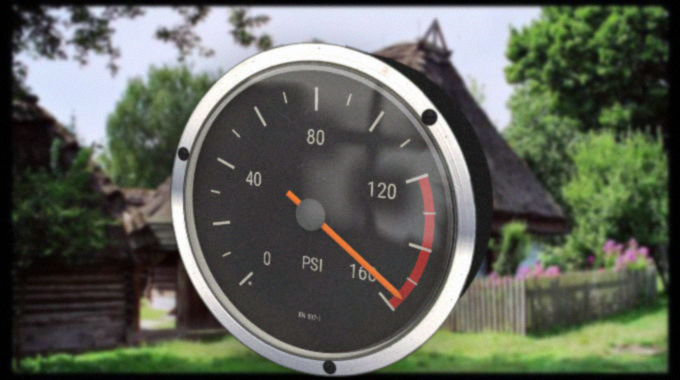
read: 155 psi
